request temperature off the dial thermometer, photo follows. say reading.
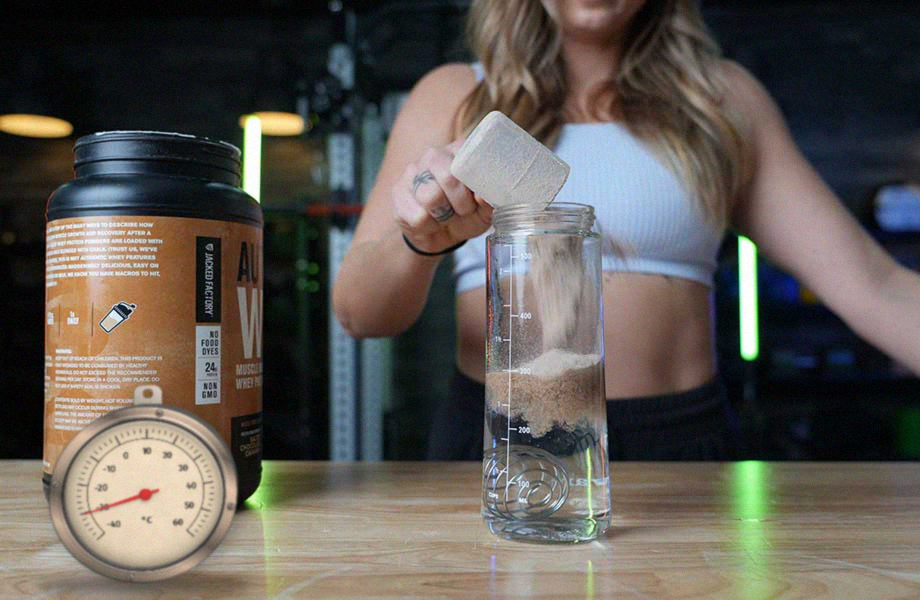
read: -30 °C
